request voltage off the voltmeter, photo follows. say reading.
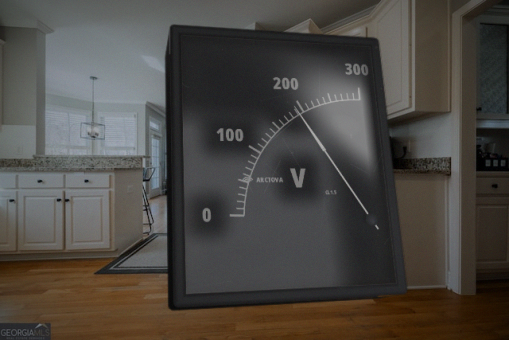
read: 190 V
